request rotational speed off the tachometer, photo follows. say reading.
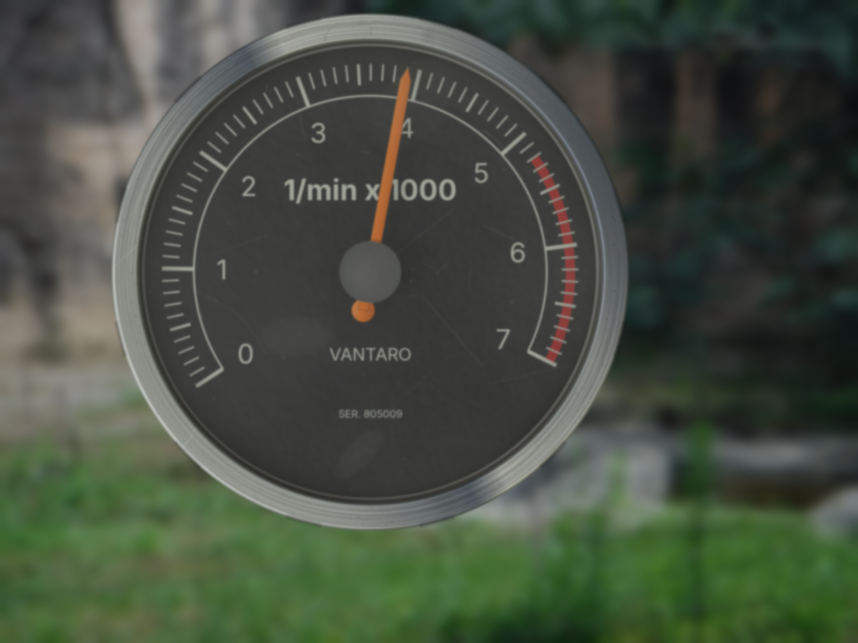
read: 3900 rpm
